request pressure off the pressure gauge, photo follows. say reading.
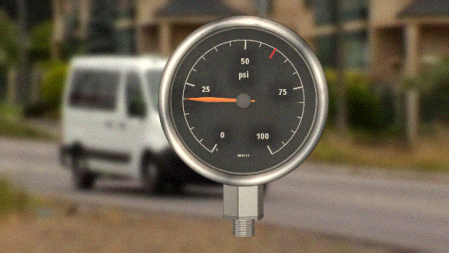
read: 20 psi
